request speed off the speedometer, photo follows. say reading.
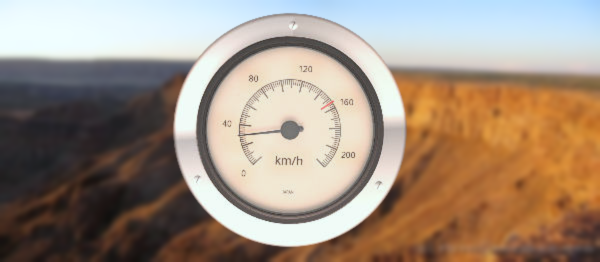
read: 30 km/h
